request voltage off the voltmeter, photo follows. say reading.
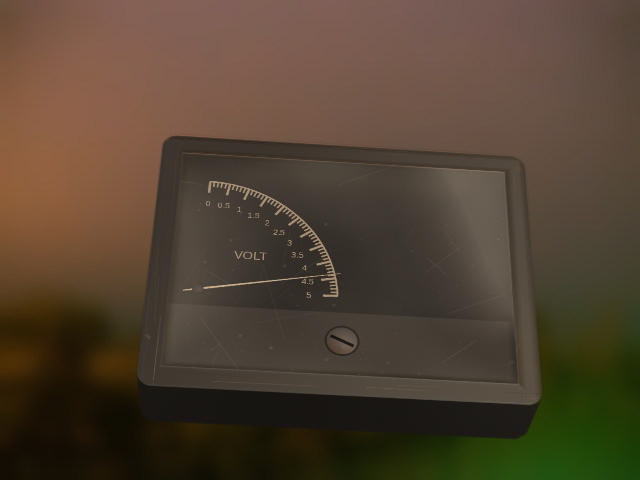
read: 4.5 V
